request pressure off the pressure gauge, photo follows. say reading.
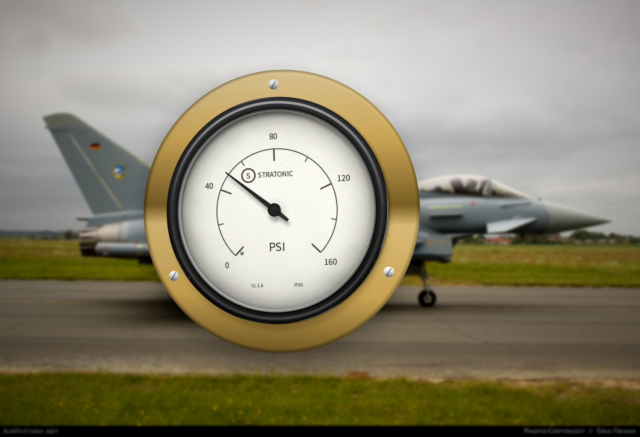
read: 50 psi
